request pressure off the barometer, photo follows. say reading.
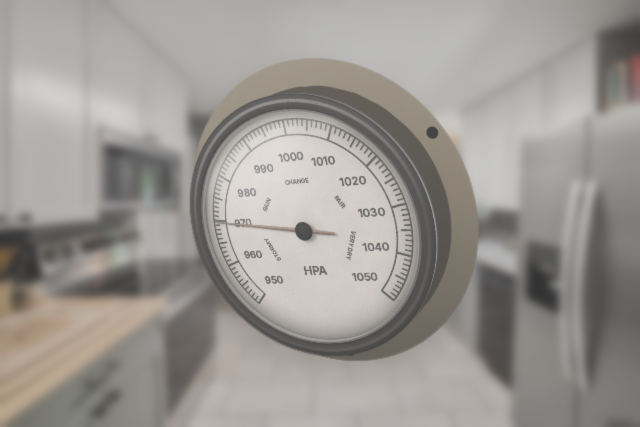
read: 970 hPa
